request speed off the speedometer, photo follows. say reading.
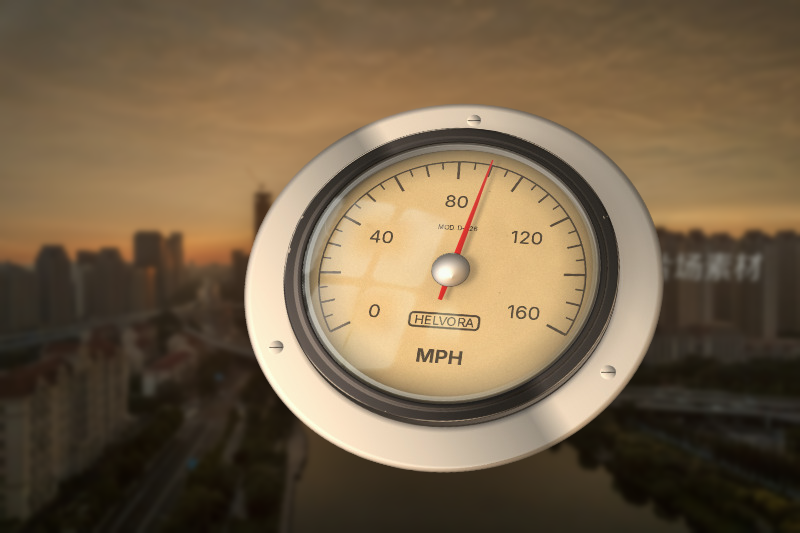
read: 90 mph
